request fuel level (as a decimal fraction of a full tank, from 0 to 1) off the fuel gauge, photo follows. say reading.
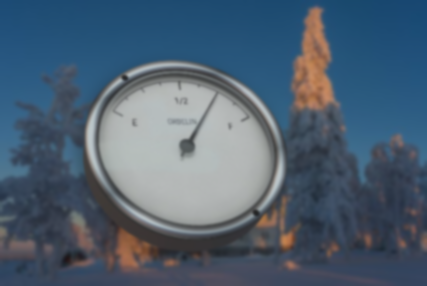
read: 0.75
